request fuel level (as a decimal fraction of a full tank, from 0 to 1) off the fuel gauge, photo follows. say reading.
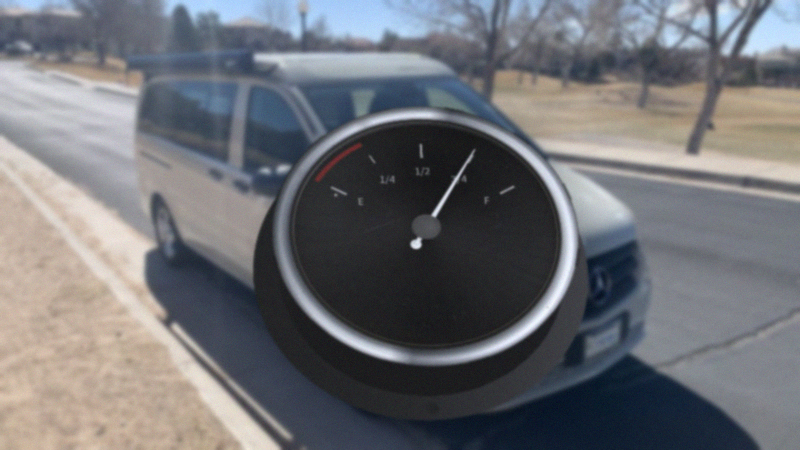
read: 0.75
